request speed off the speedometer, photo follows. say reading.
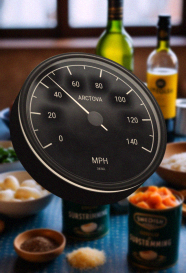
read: 45 mph
